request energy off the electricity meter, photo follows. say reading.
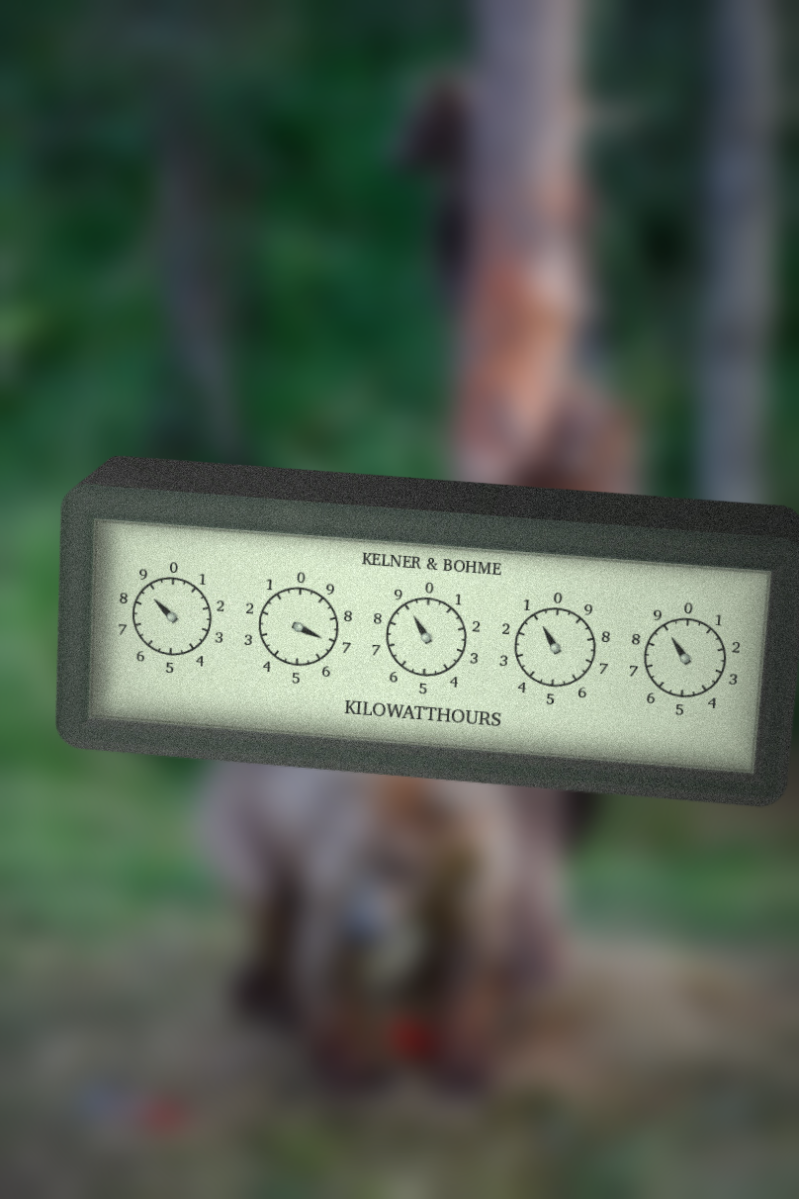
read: 86909 kWh
